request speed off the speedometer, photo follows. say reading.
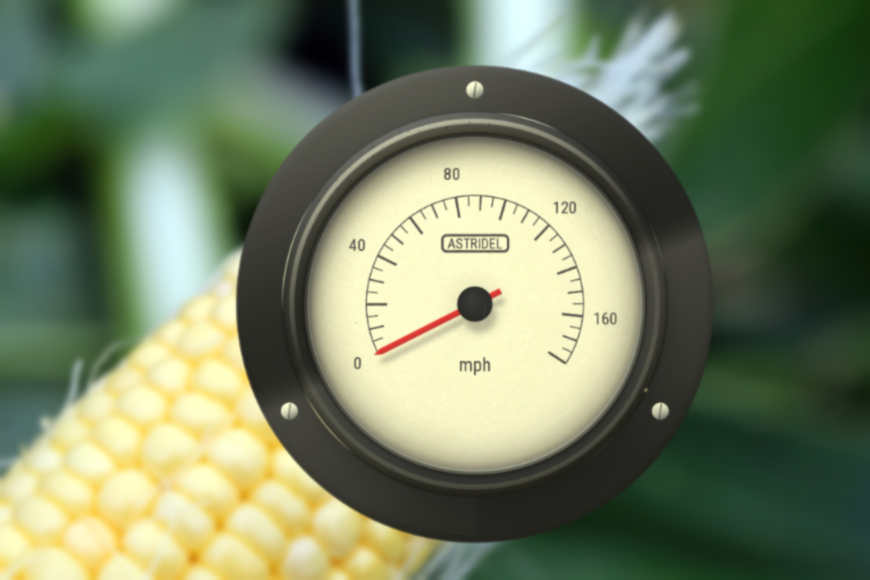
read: 0 mph
